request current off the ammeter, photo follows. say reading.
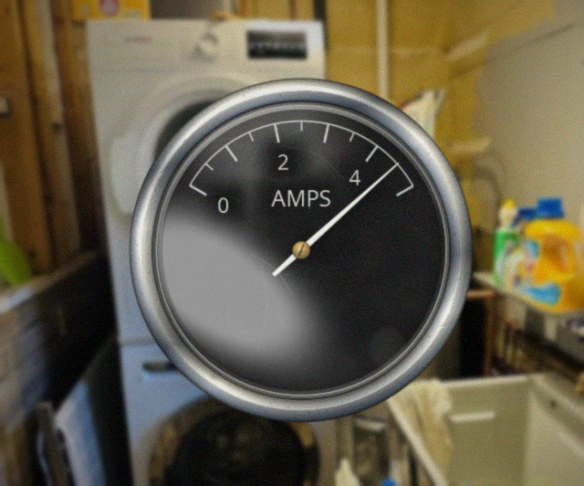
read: 4.5 A
